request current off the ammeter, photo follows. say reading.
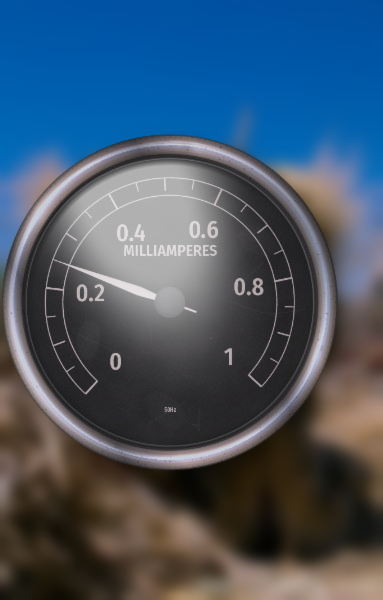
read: 0.25 mA
